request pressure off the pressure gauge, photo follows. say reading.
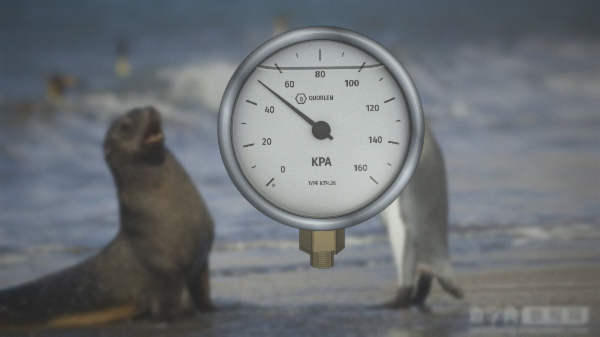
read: 50 kPa
